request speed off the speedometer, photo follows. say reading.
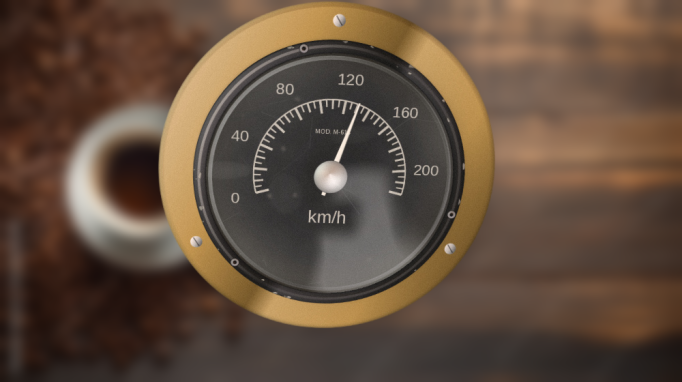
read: 130 km/h
